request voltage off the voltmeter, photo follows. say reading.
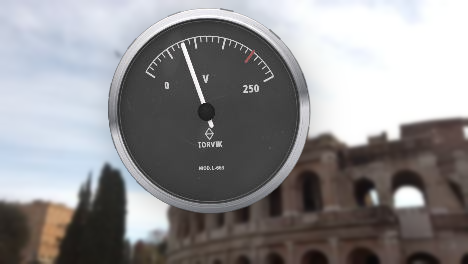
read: 80 V
